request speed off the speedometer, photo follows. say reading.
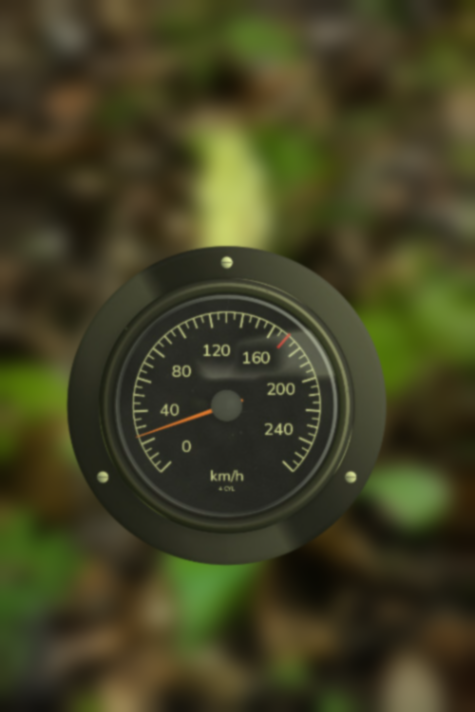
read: 25 km/h
